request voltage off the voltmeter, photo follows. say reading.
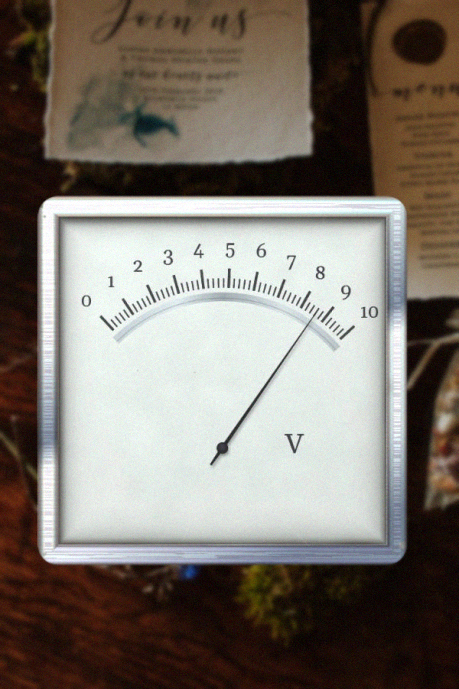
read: 8.6 V
